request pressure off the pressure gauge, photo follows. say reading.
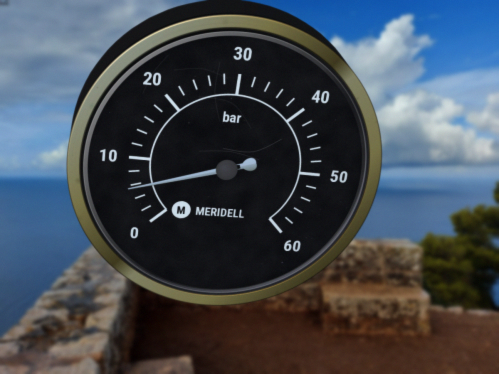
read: 6 bar
